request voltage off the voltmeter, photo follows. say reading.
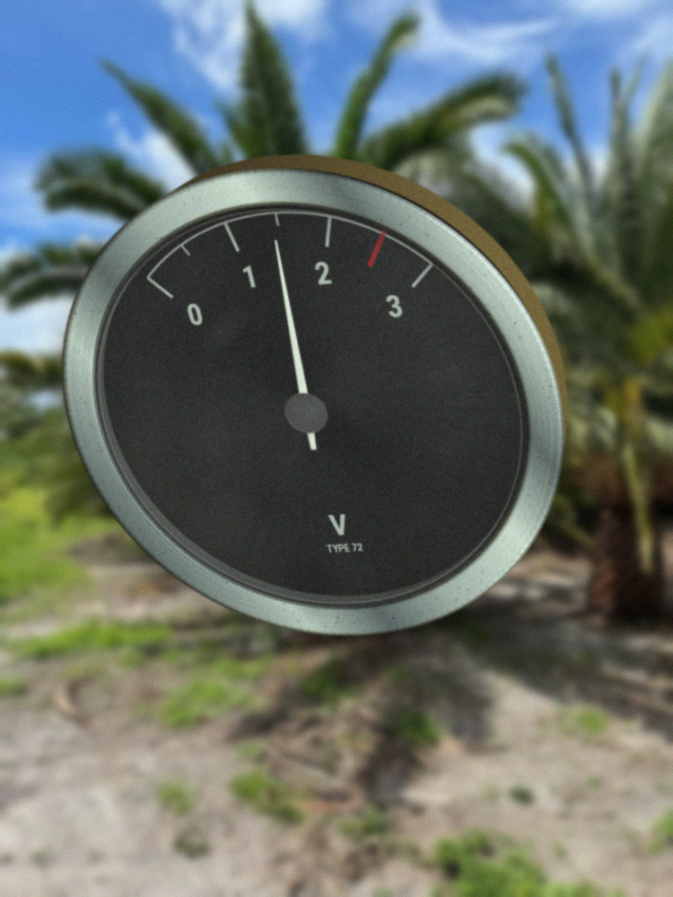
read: 1.5 V
